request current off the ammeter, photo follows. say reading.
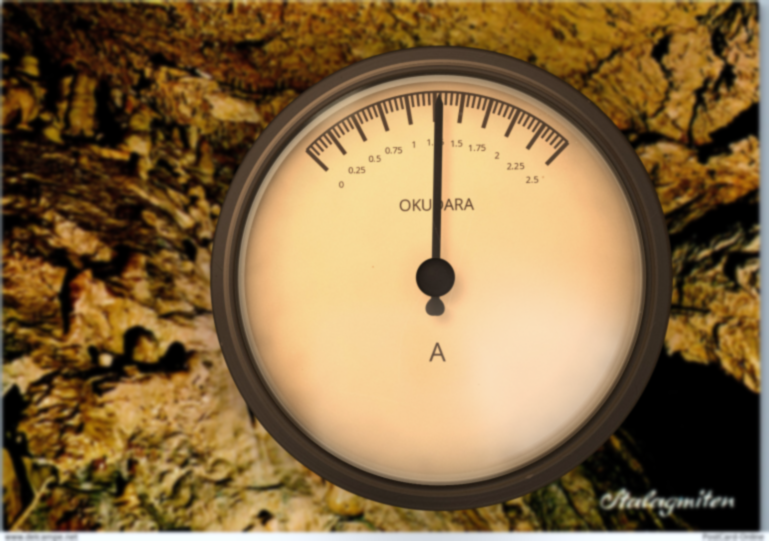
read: 1.3 A
